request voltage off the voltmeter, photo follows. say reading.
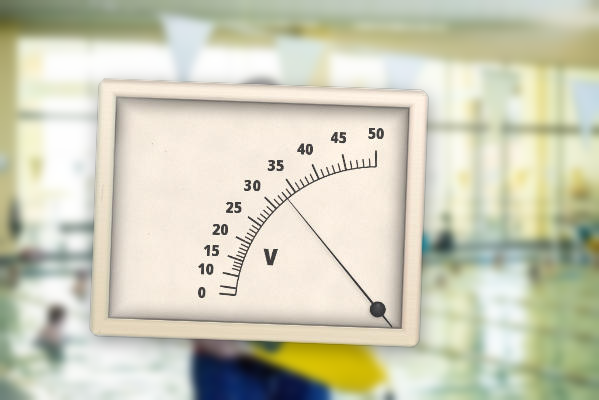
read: 33 V
